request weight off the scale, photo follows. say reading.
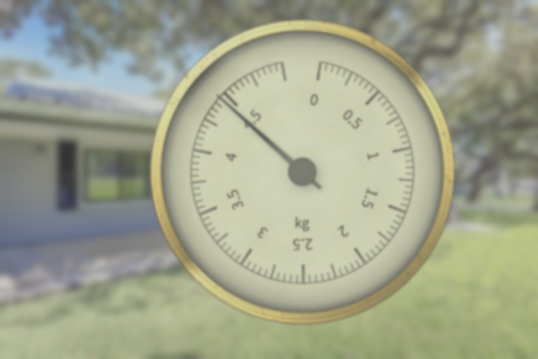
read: 4.45 kg
